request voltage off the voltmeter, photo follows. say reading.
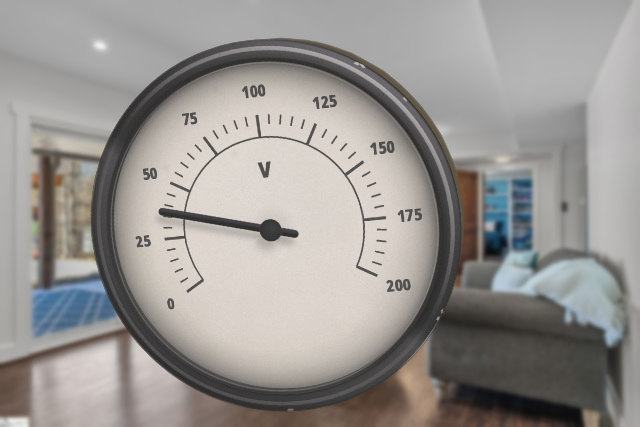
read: 37.5 V
